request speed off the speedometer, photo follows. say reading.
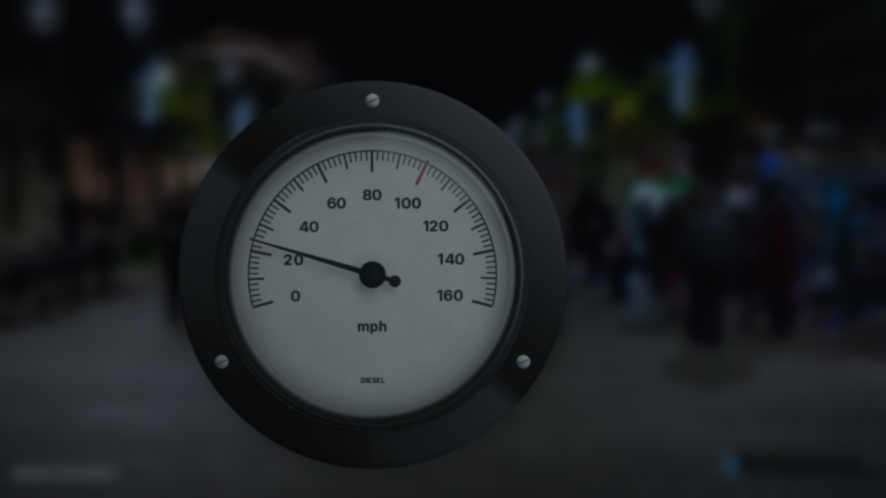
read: 24 mph
